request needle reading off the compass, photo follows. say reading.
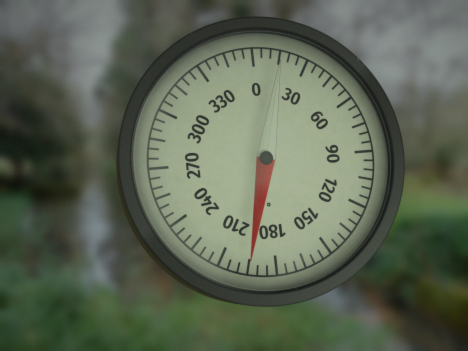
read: 195 °
